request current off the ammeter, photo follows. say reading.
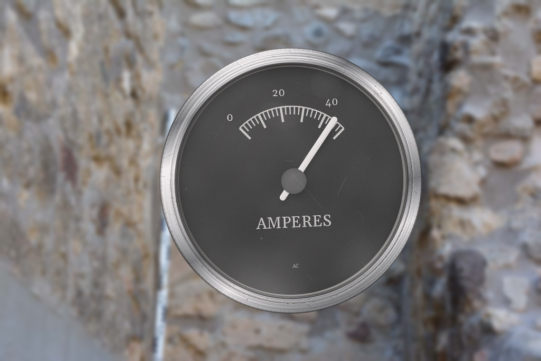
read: 44 A
